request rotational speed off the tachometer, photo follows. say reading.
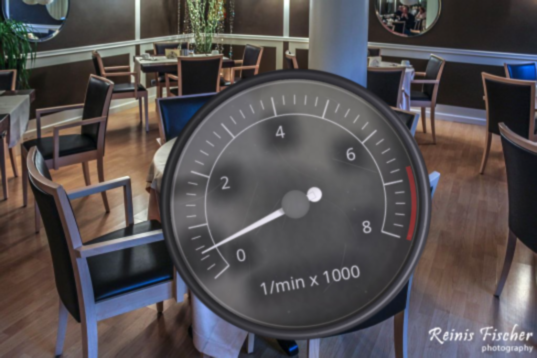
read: 500 rpm
